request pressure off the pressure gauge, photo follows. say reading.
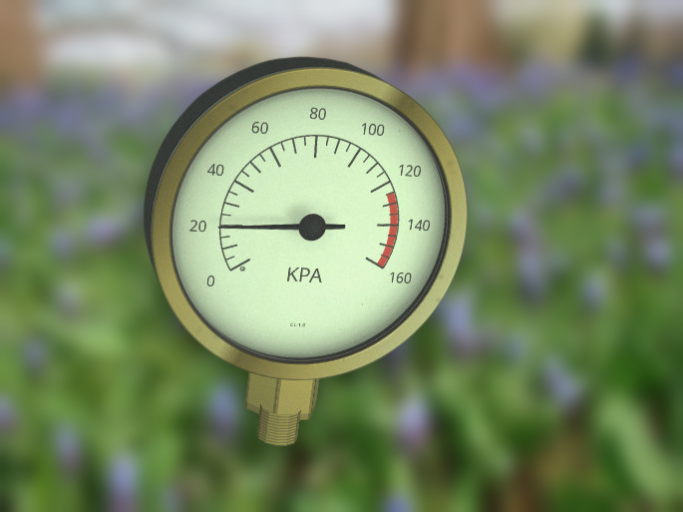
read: 20 kPa
